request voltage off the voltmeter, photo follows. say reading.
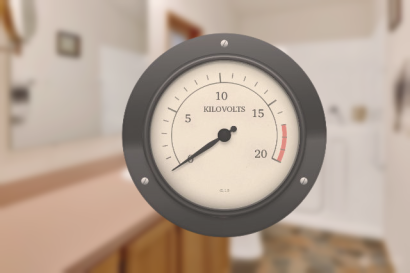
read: 0 kV
